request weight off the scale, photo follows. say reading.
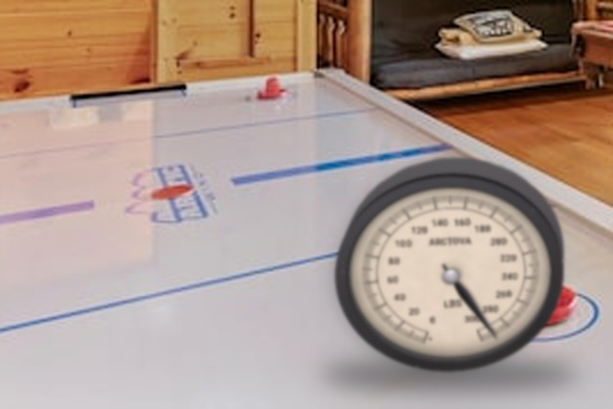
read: 290 lb
